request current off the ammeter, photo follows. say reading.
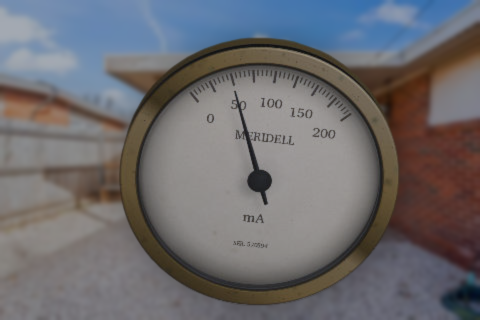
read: 50 mA
